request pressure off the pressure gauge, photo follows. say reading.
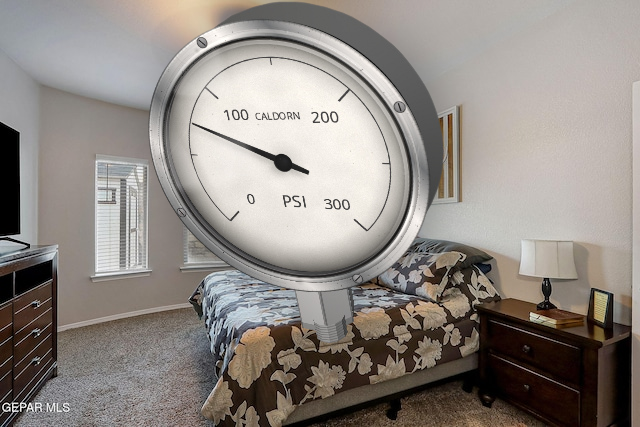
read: 75 psi
